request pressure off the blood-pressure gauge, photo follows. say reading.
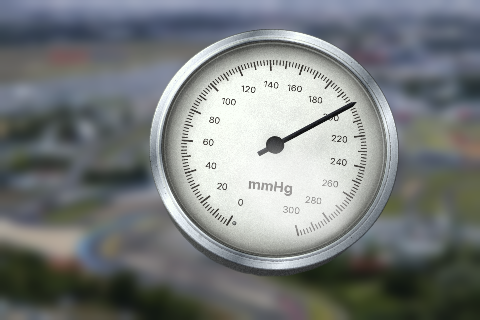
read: 200 mmHg
